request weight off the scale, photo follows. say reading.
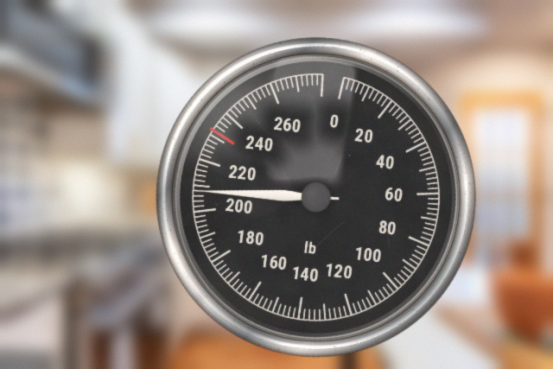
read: 208 lb
